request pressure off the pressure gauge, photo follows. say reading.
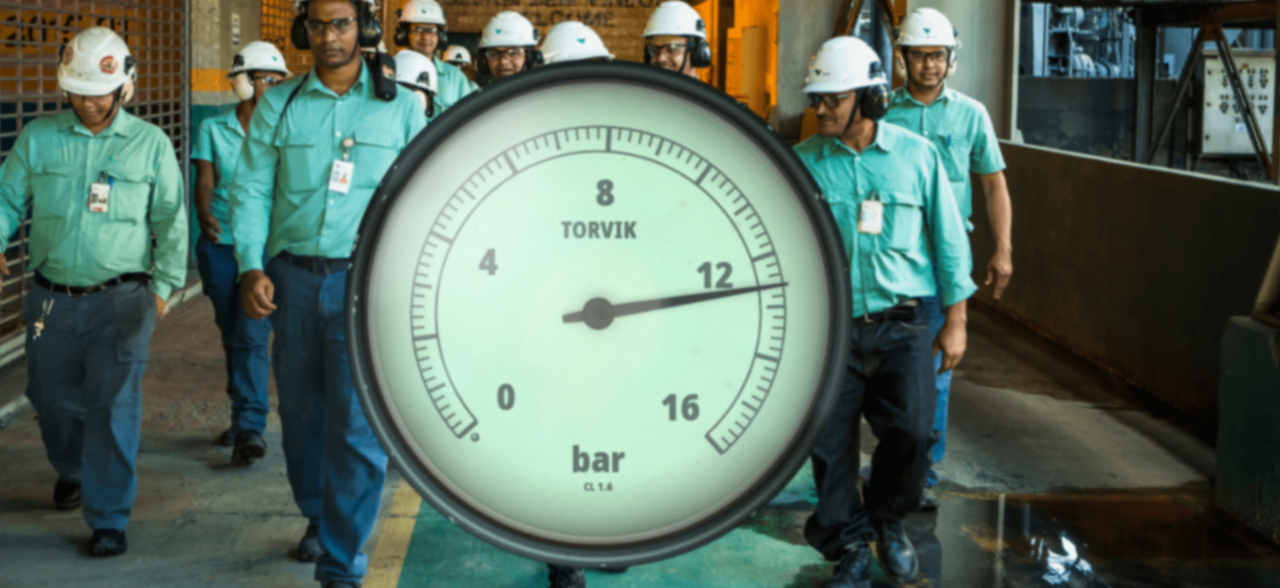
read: 12.6 bar
